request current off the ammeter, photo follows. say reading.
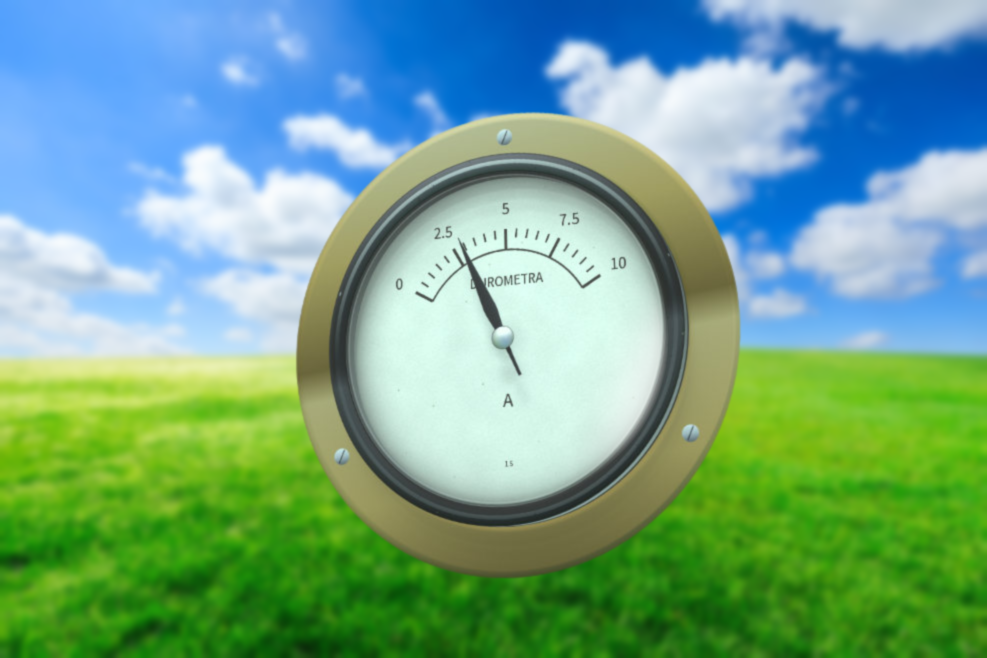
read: 3 A
